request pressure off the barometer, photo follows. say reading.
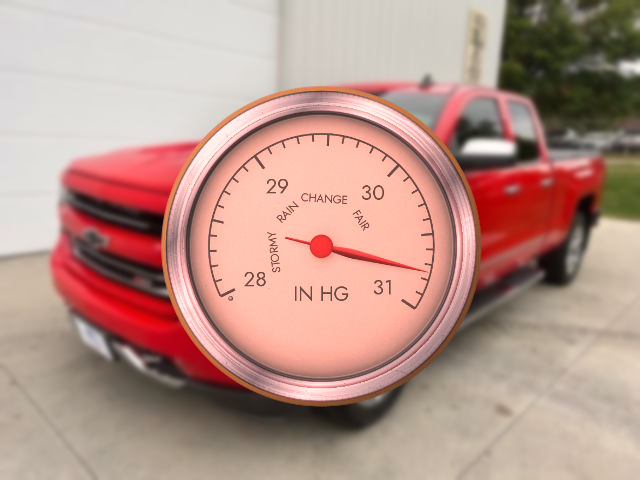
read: 30.75 inHg
